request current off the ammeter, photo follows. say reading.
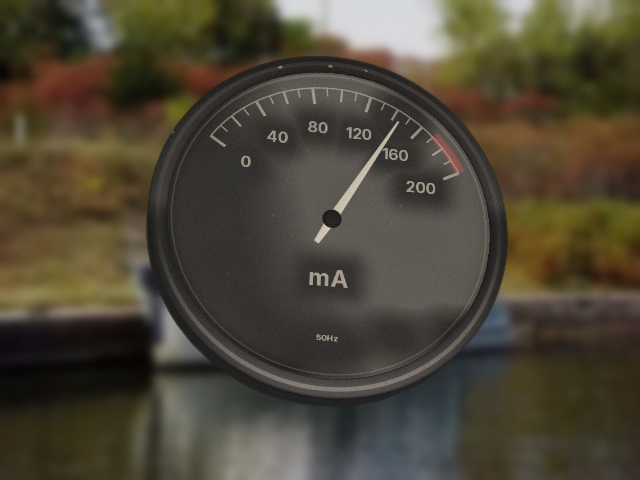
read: 145 mA
